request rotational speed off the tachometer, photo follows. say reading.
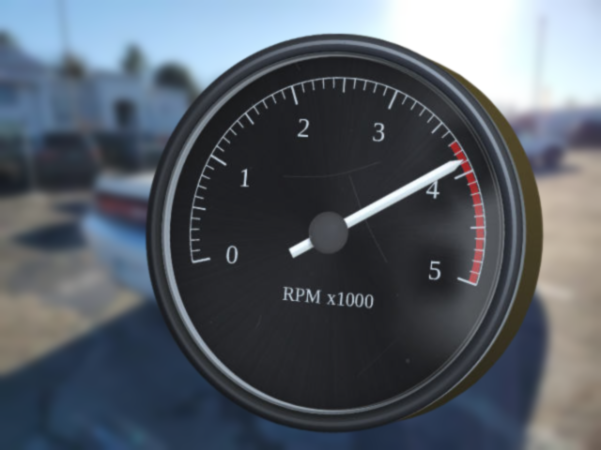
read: 3900 rpm
